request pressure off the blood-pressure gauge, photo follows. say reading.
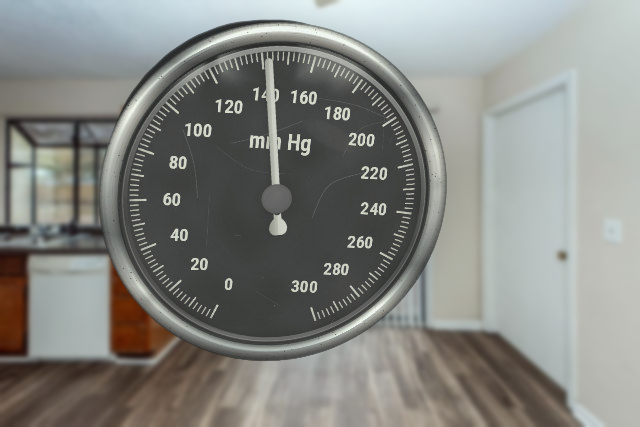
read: 142 mmHg
